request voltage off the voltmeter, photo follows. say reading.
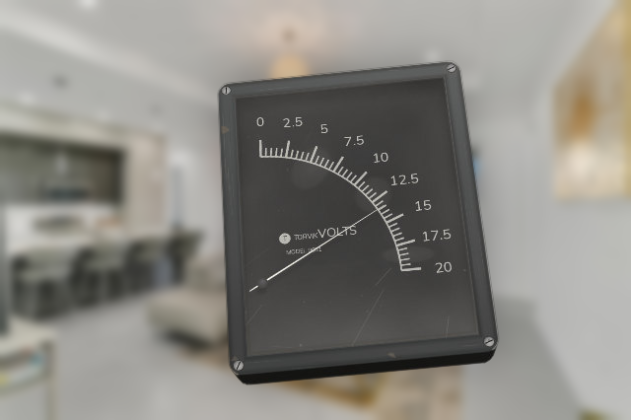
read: 13.5 V
